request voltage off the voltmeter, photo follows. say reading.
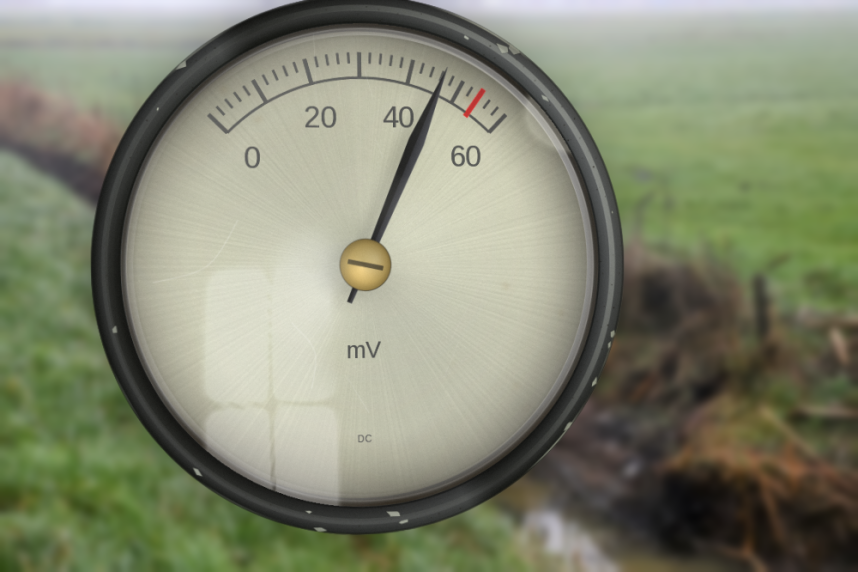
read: 46 mV
